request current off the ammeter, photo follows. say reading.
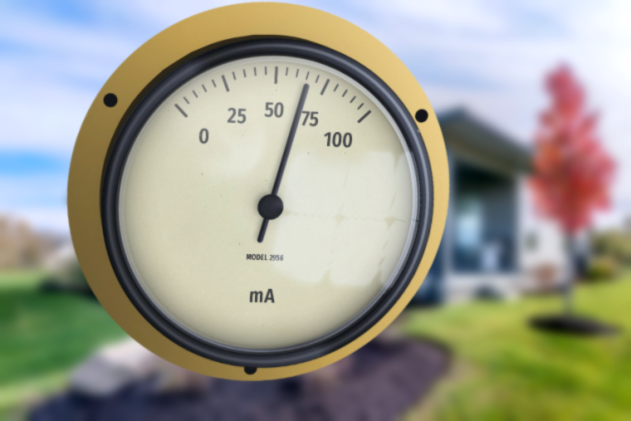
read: 65 mA
